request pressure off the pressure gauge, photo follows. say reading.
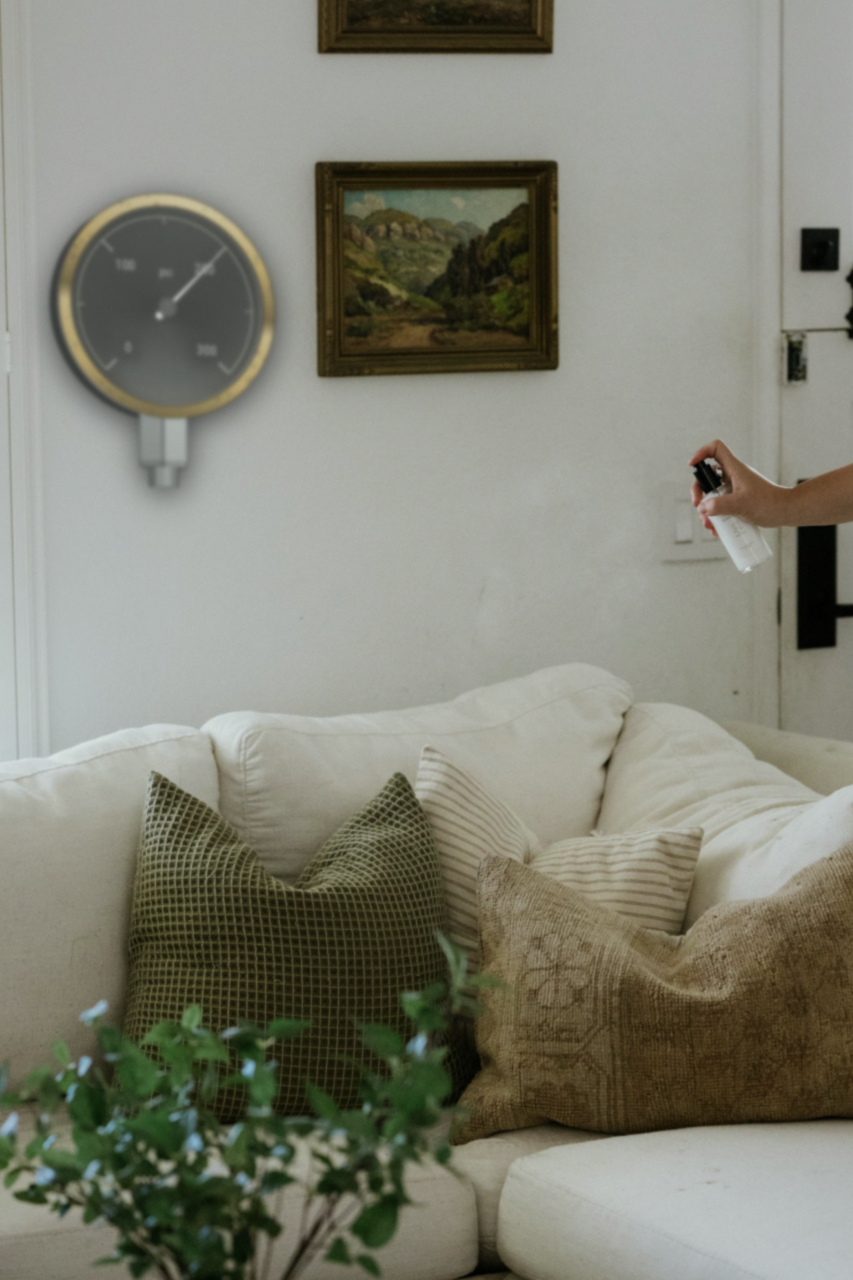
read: 200 psi
